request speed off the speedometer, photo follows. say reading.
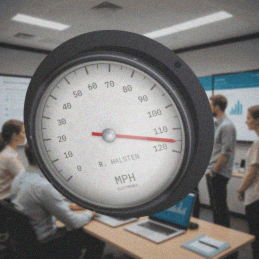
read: 115 mph
